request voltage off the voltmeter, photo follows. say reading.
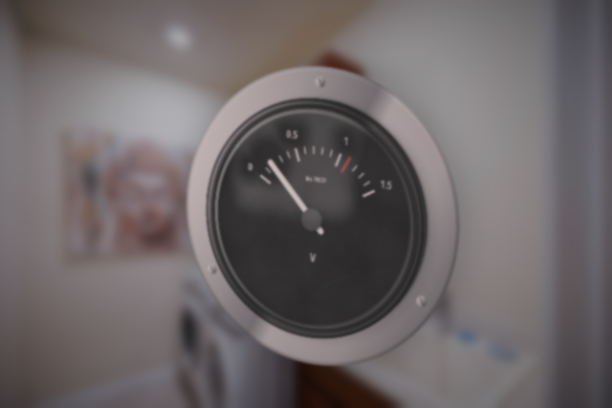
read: 0.2 V
